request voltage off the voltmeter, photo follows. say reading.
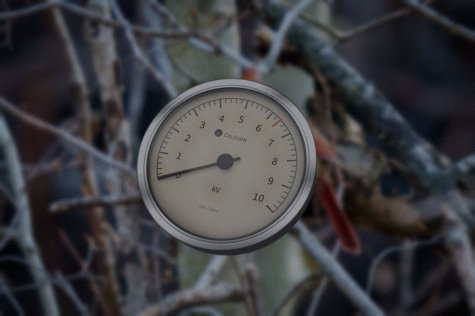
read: 0 kV
